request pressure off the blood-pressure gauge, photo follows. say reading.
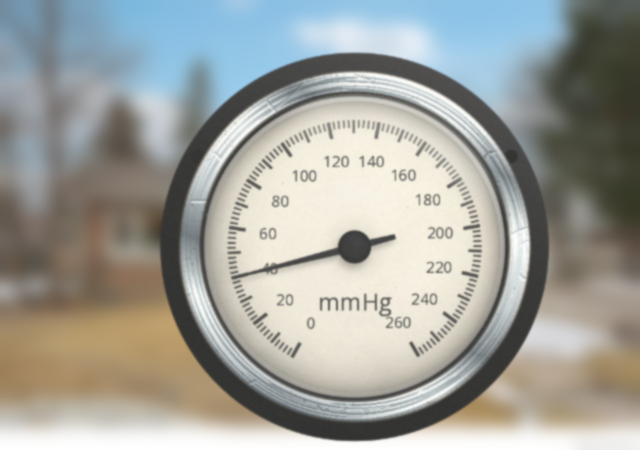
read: 40 mmHg
